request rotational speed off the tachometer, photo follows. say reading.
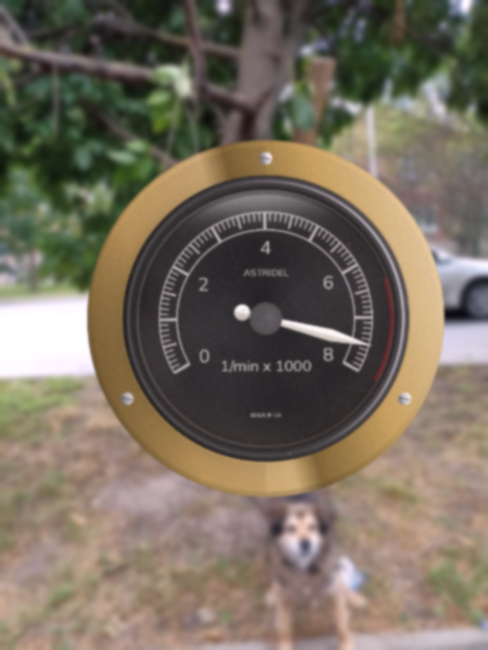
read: 7500 rpm
